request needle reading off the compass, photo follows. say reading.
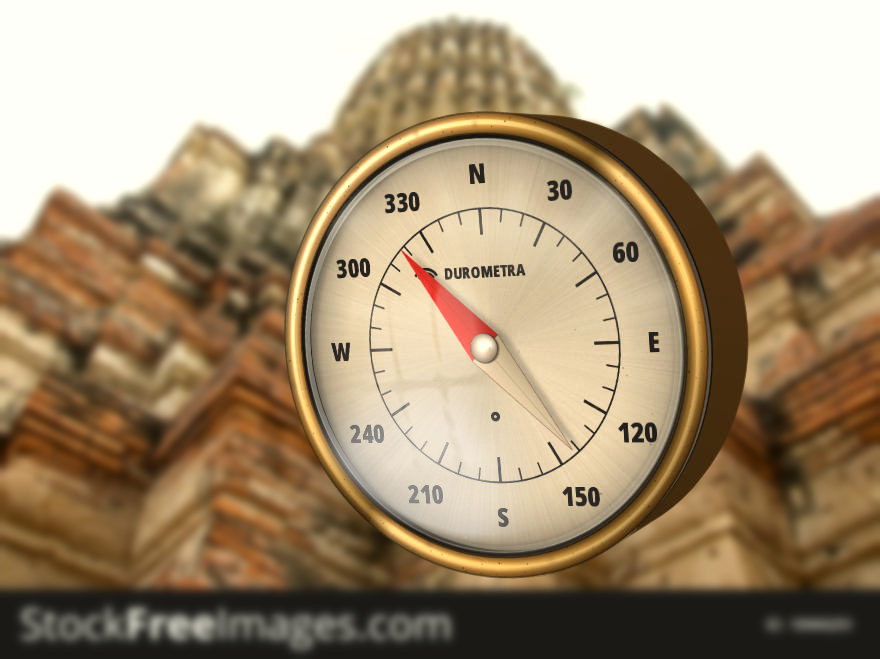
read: 320 °
